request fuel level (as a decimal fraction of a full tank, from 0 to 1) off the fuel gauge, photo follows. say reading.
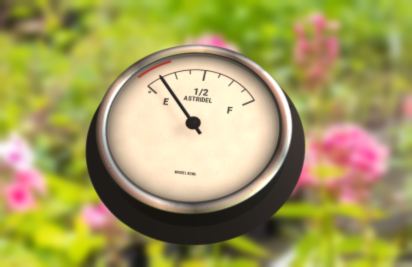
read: 0.125
